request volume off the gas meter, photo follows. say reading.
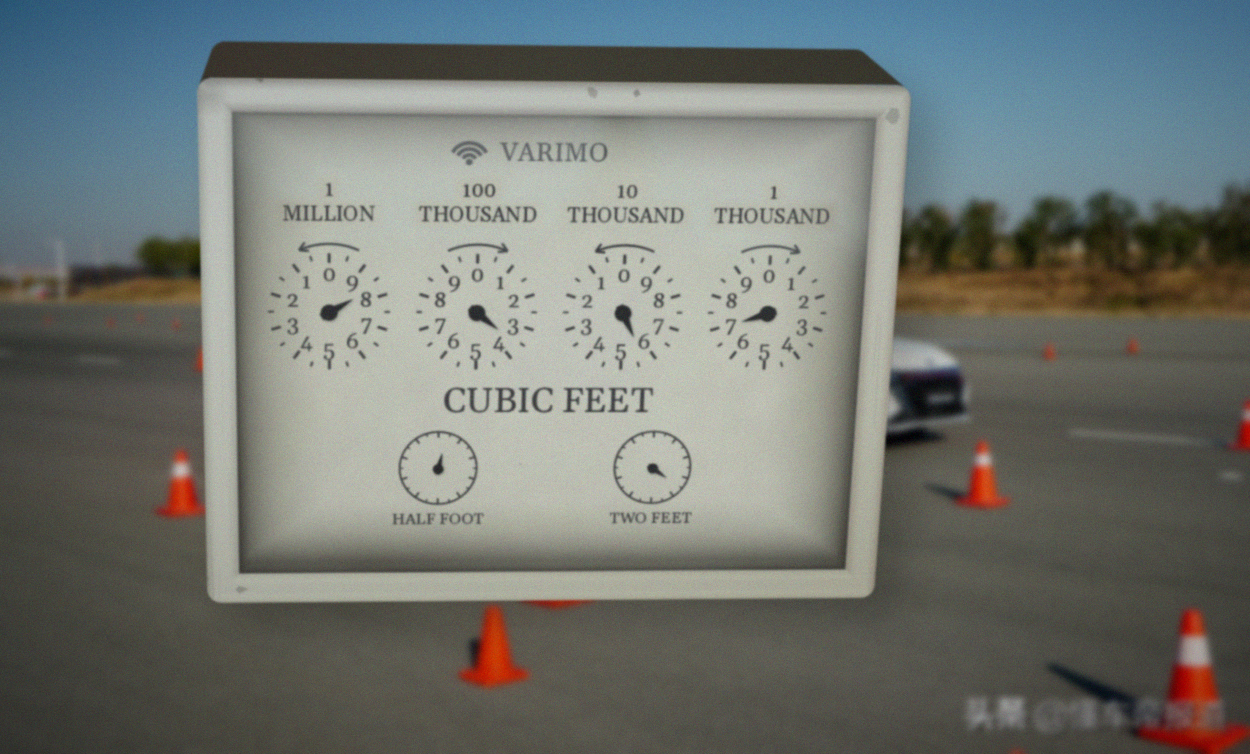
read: 835700 ft³
